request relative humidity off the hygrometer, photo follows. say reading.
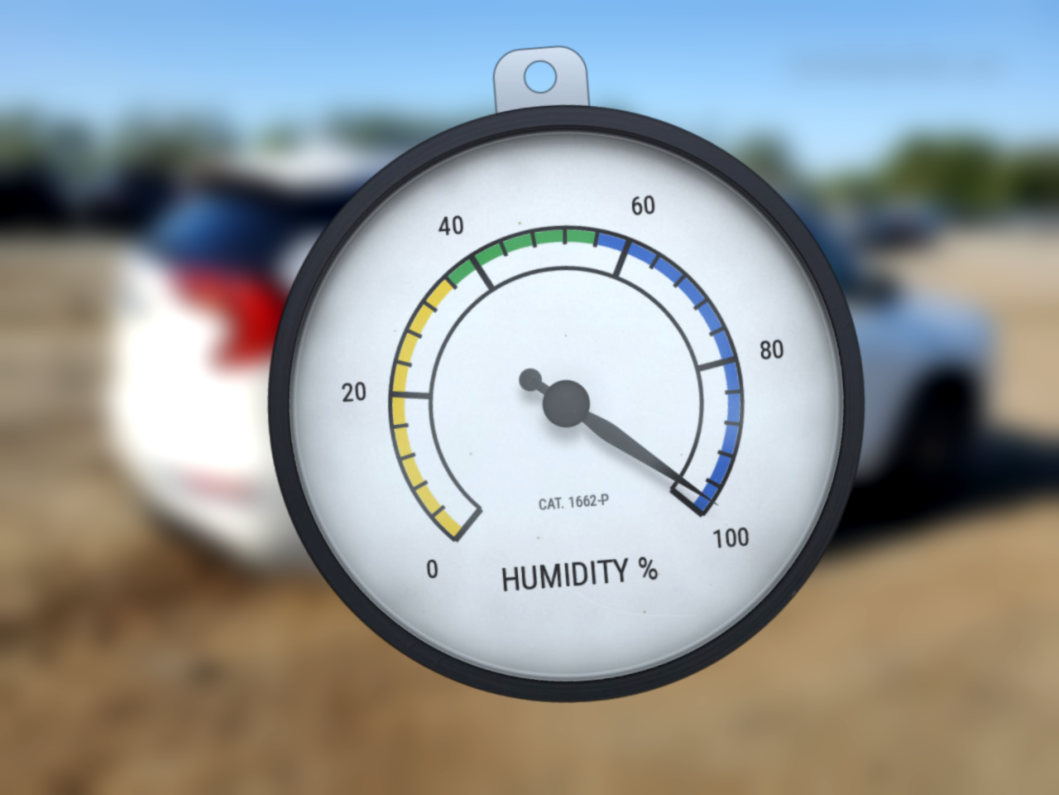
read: 98 %
